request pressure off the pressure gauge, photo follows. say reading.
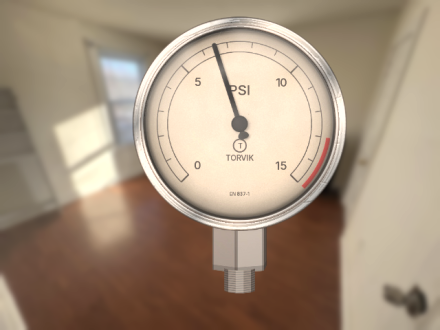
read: 6.5 psi
